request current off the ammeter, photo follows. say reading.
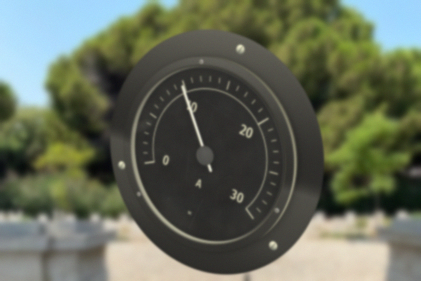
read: 10 A
